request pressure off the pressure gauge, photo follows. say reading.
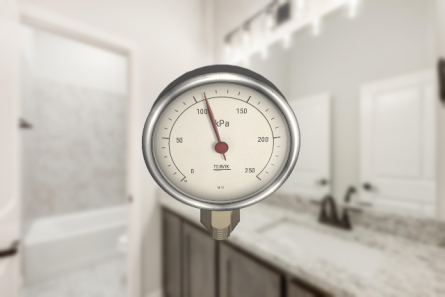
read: 110 kPa
